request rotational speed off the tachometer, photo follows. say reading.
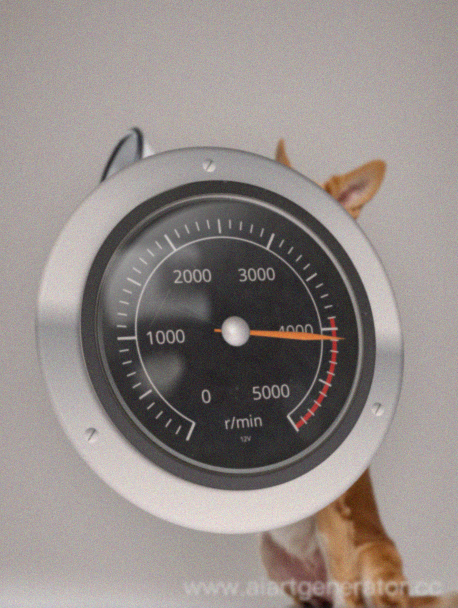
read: 4100 rpm
